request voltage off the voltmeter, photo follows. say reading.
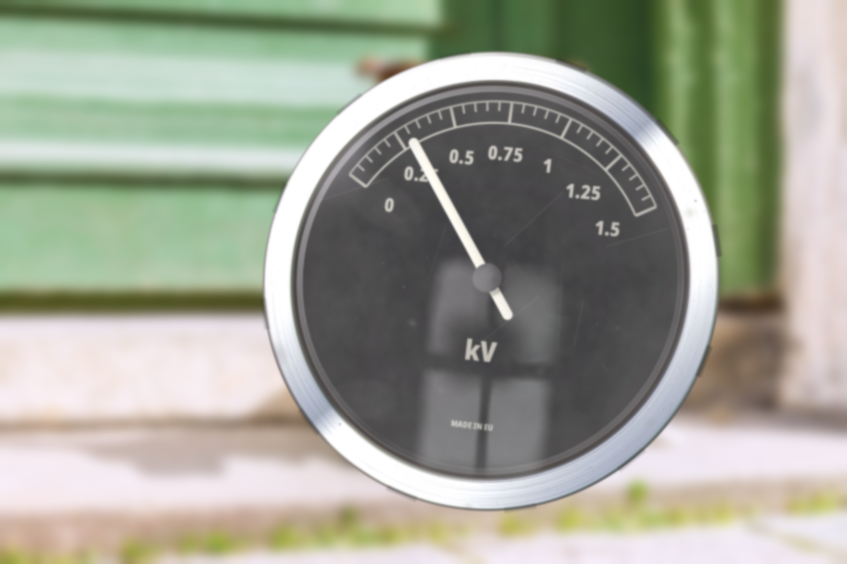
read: 0.3 kV
